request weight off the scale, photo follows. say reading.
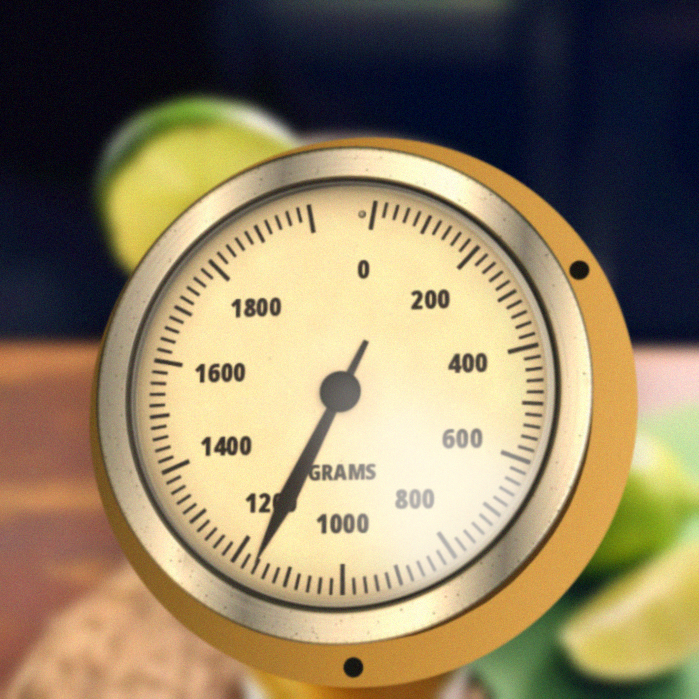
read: 1160 g
